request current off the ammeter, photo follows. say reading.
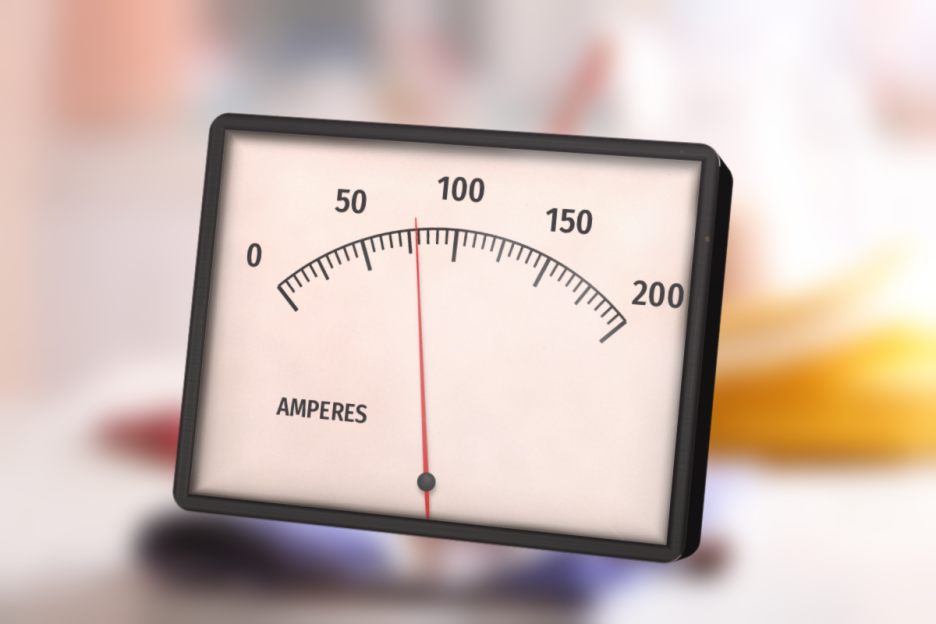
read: 80 A
